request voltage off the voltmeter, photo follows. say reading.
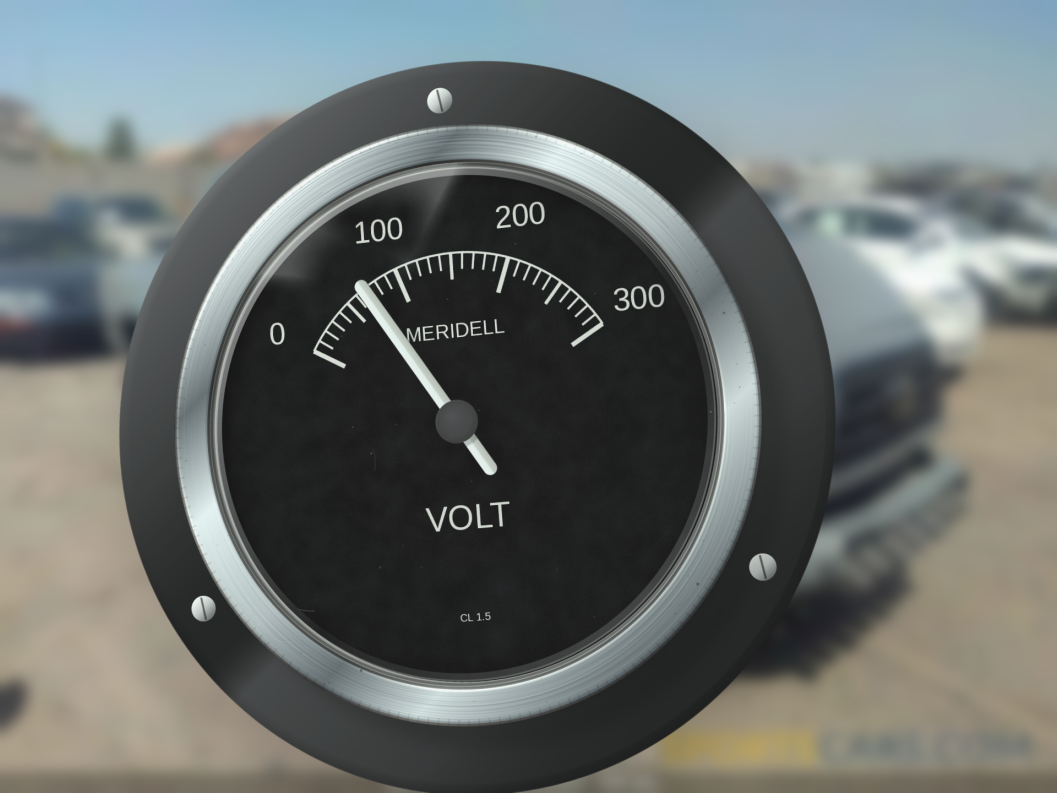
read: 70 V
